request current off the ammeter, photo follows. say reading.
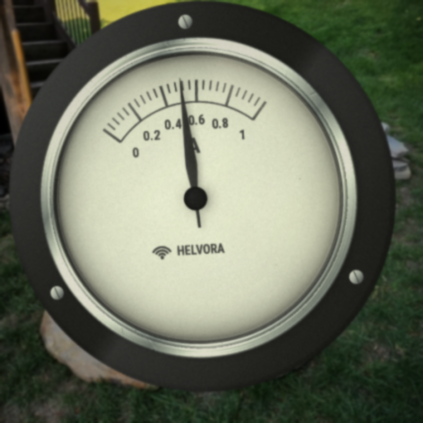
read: 0.52 A
